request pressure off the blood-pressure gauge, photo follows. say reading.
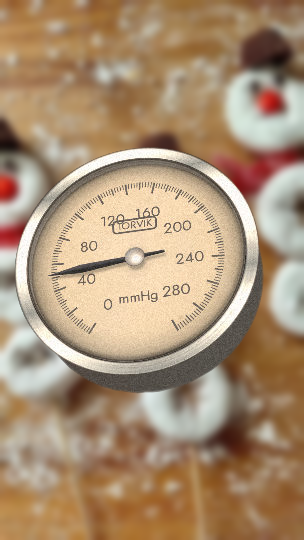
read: 50 mmHg
